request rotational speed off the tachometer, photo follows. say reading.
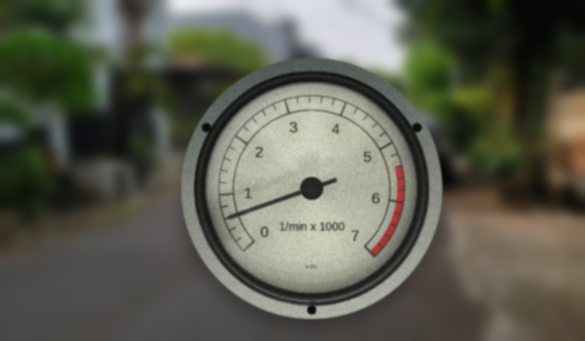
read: 600 rpm
